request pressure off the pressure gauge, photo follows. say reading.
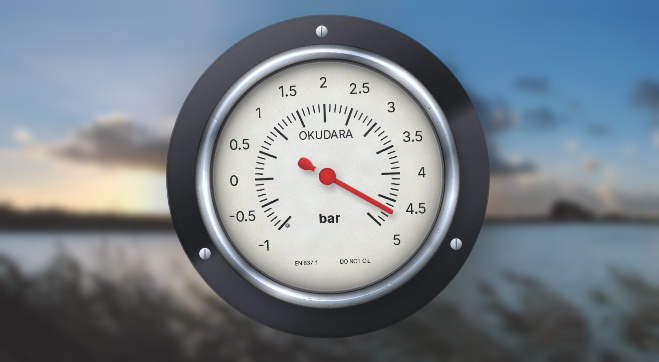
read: 4.7 bar
